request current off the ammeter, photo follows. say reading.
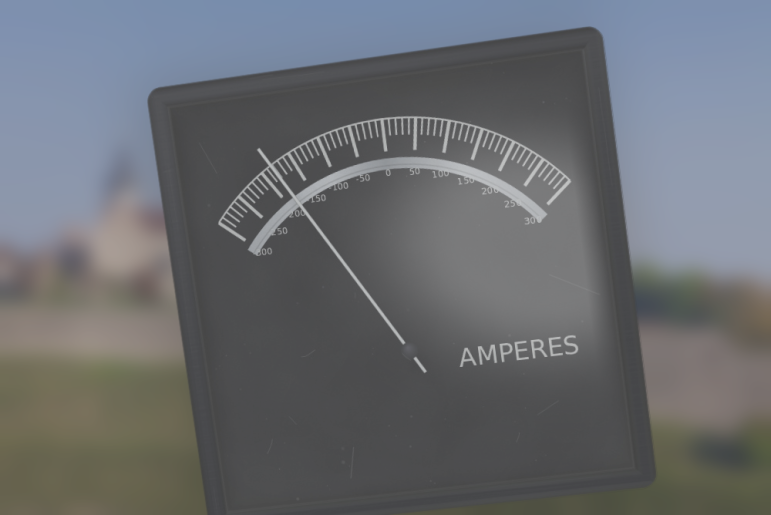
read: -180 A
